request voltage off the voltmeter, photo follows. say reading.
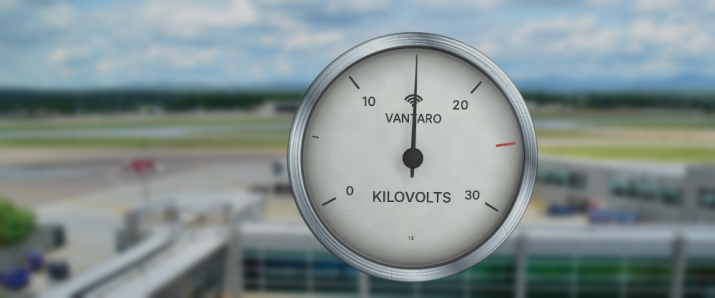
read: 15 kV
